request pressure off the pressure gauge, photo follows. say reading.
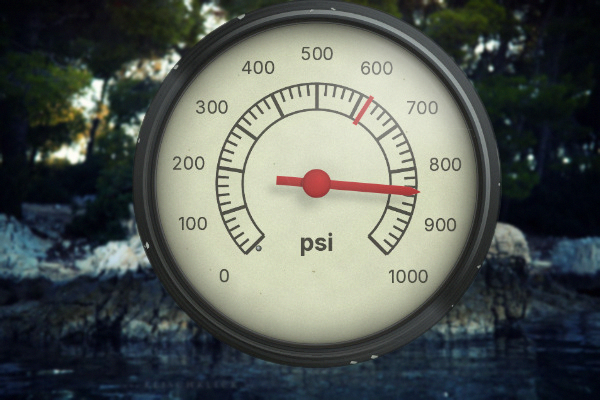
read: 850 psi
